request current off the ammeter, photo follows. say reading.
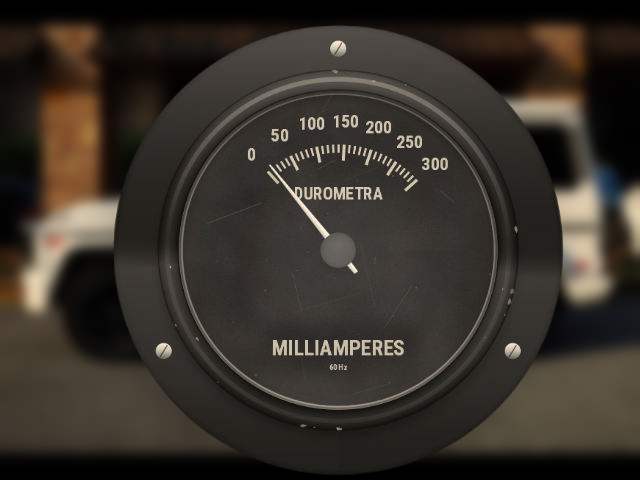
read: 10 mA
